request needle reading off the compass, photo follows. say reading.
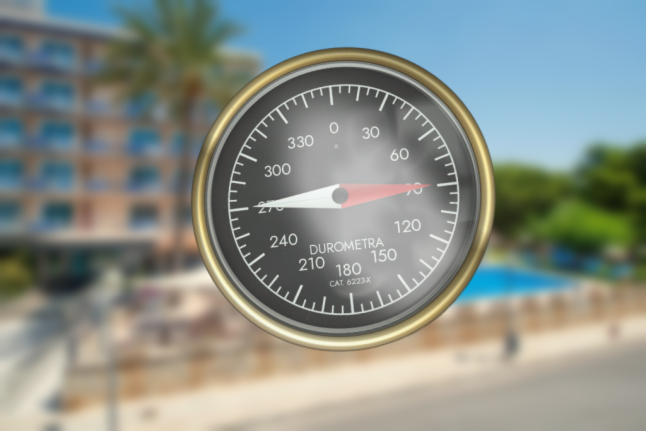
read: 90 °
